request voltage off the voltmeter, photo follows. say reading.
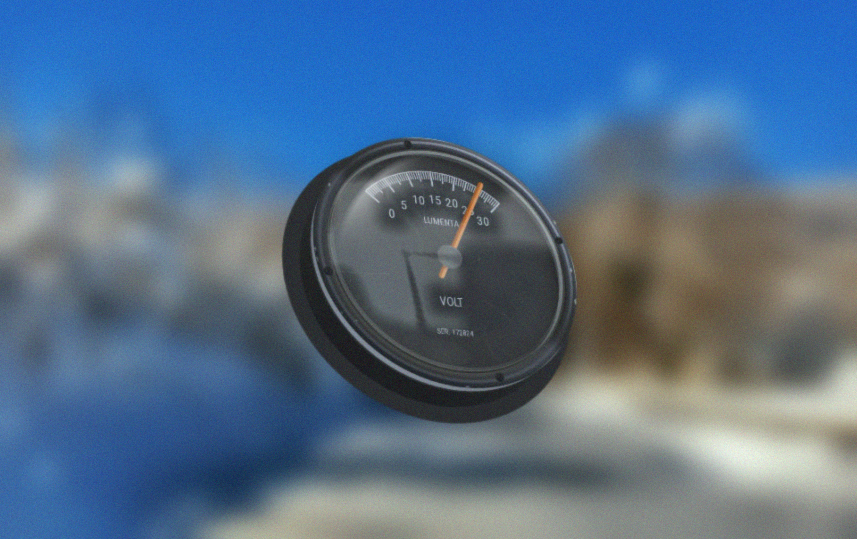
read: 25 V
